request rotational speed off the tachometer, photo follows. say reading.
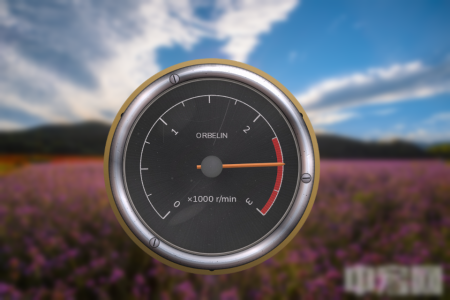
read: 2500 rpm
